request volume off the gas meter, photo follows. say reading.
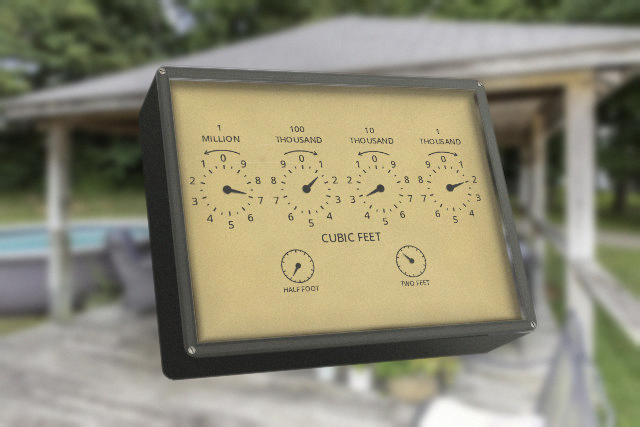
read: 713200 ft³
